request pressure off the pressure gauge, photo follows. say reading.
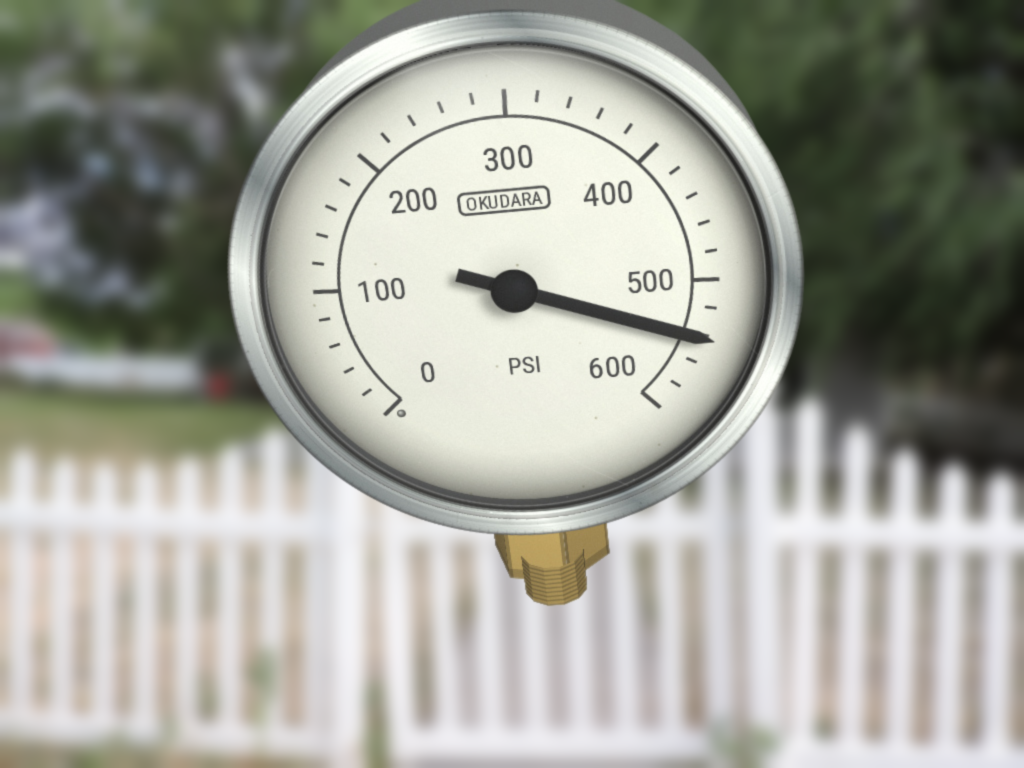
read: 540 psi
